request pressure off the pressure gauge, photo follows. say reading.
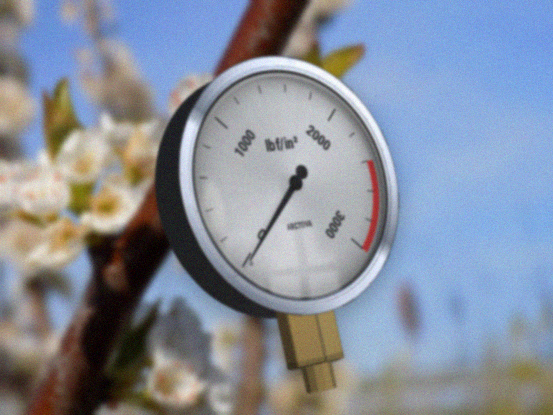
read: 0 psi
